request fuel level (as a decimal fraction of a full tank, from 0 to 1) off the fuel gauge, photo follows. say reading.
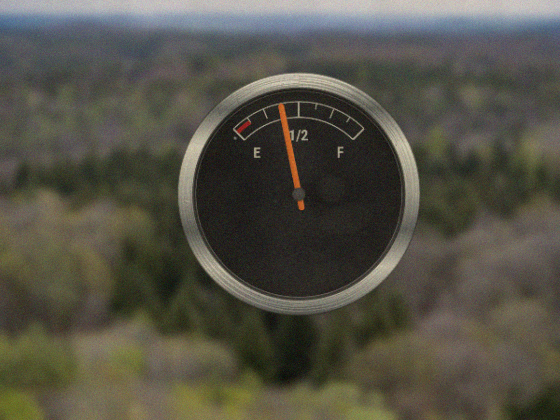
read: 0.375
